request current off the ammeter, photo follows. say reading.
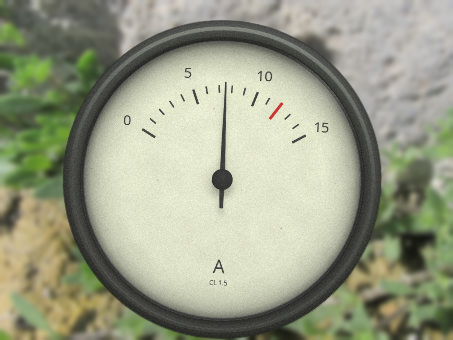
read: 7.5 A
